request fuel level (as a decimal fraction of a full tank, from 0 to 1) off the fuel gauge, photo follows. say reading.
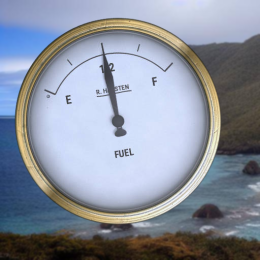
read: 0.5
